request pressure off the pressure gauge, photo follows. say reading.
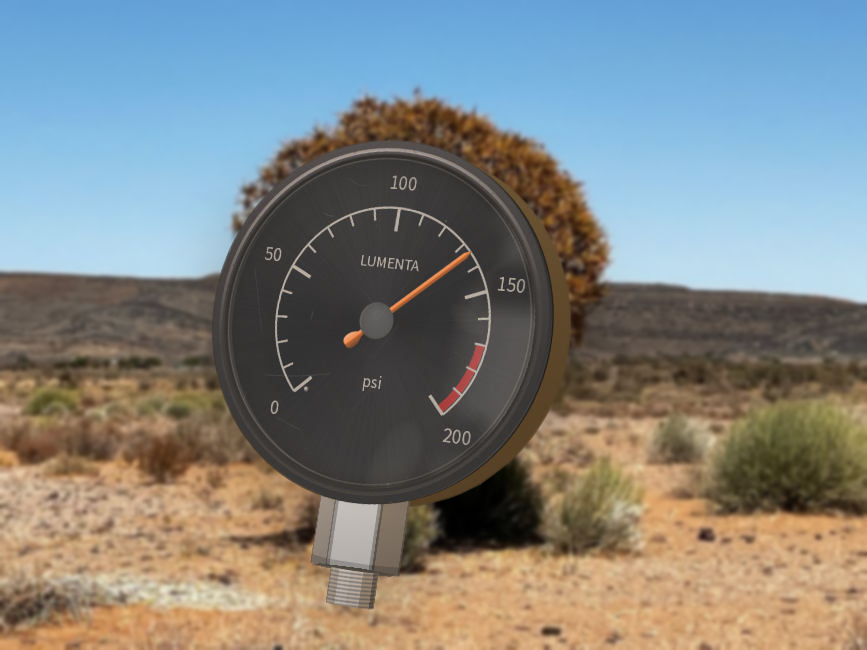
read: 135 psi
